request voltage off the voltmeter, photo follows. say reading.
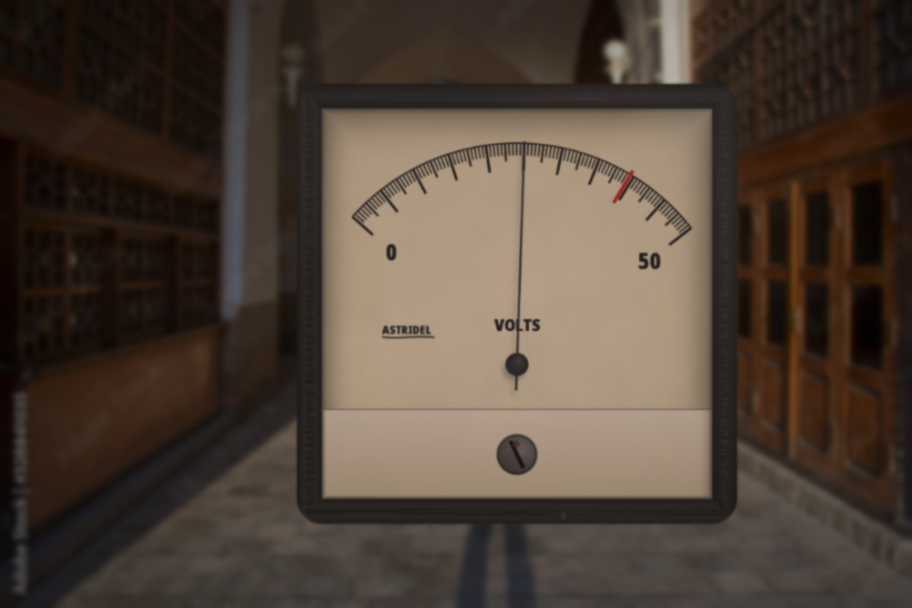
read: 25 V
